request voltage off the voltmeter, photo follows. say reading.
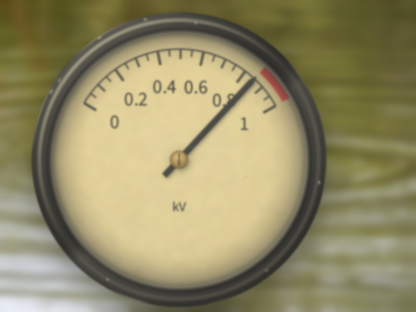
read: 0.85 kV
